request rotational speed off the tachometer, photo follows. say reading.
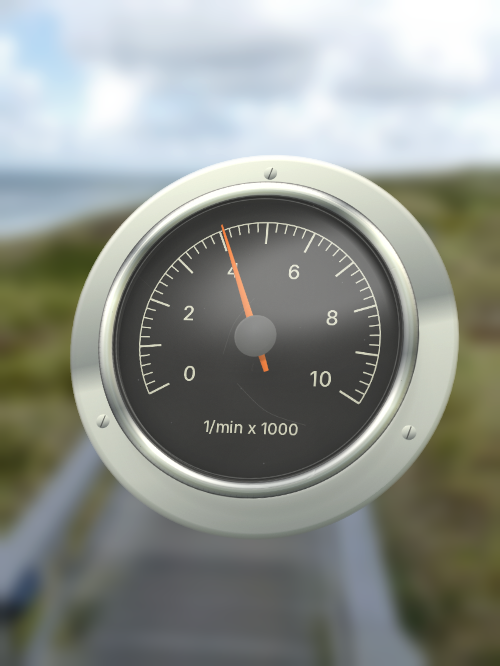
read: 4100 rpm
